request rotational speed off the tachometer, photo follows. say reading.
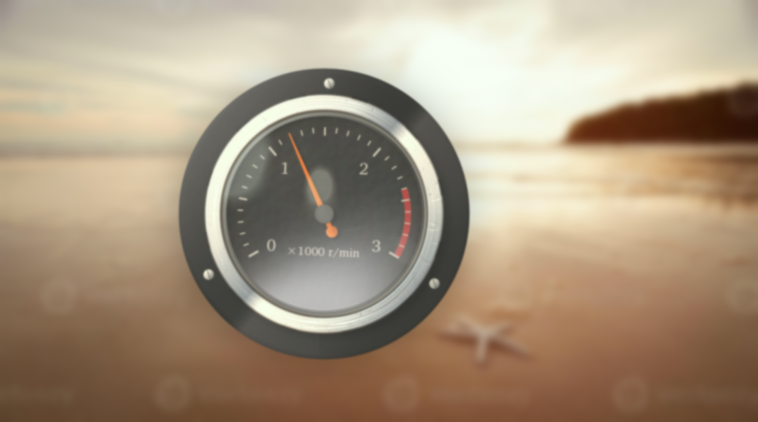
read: 1200 rpm
